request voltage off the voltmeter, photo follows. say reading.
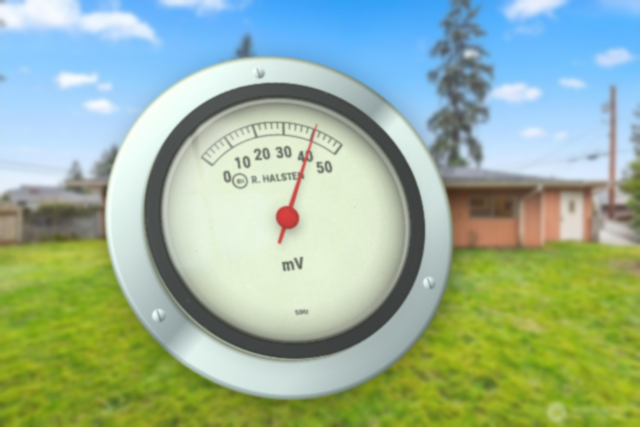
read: 40 mV
